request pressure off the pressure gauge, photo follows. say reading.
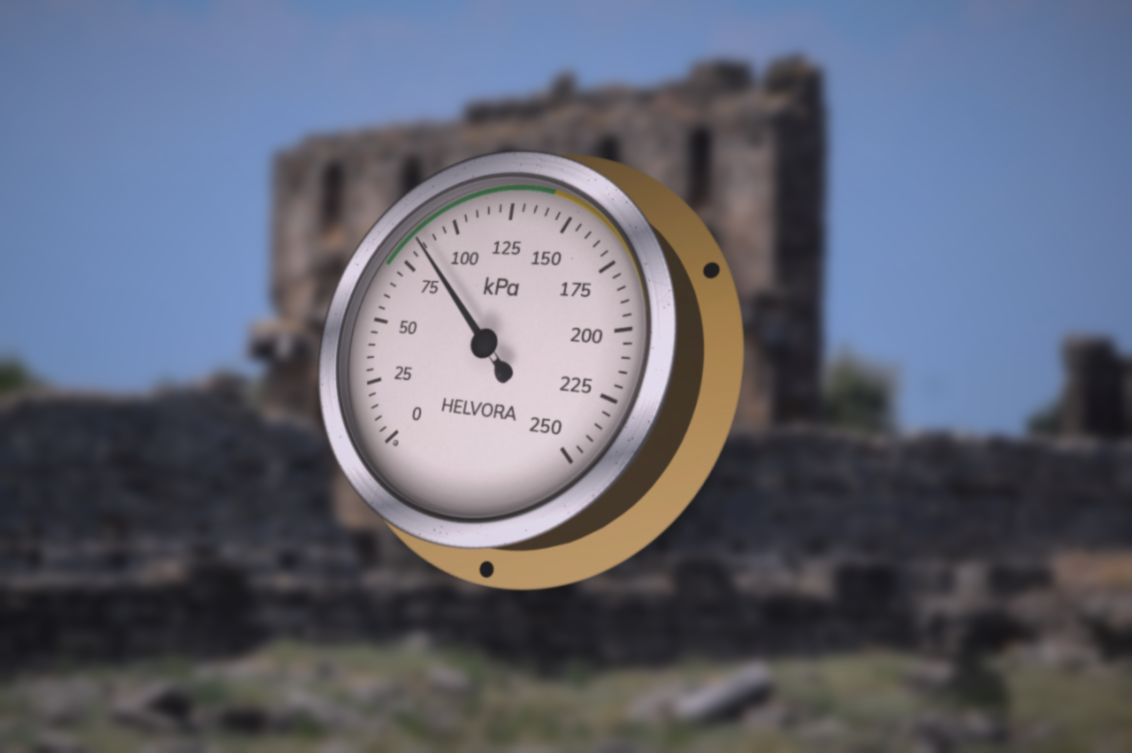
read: 85 kPa
